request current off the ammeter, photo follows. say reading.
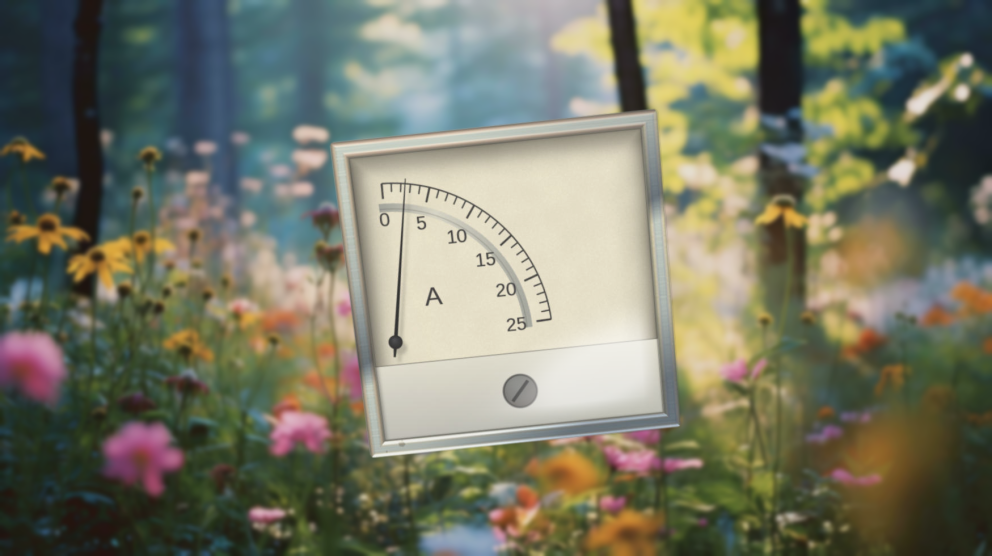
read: 2.5 A
